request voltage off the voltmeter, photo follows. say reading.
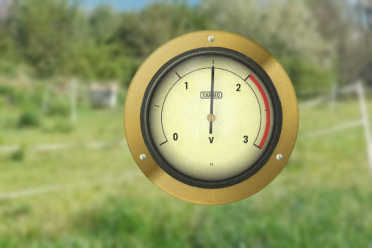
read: 1.5 V
